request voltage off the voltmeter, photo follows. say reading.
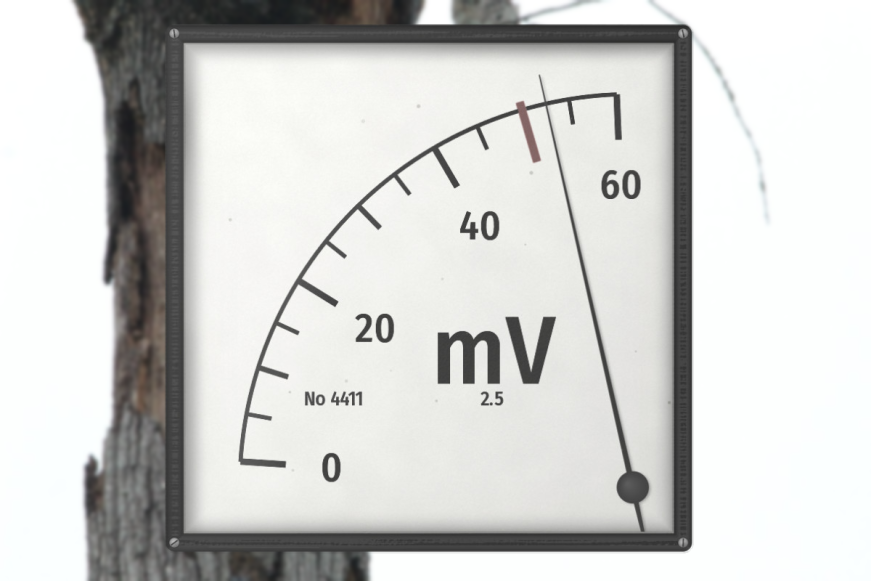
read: 52.5 mV
